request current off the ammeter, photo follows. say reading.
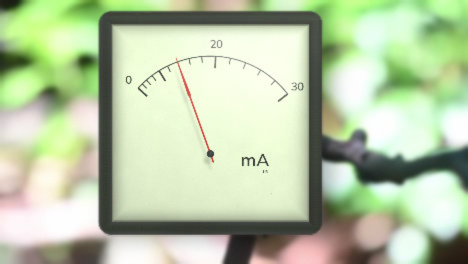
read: 14 mA
